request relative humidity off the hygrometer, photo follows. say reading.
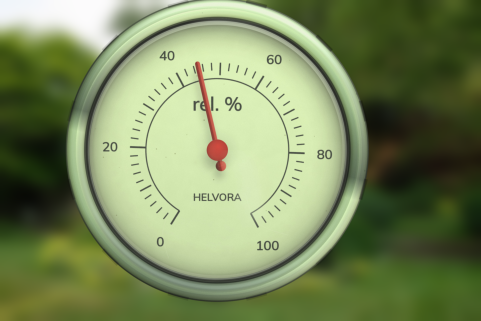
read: 45 %
